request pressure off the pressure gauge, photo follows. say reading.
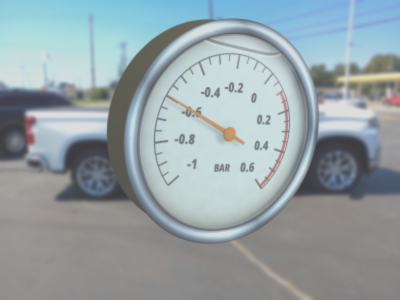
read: -0.6 bar
